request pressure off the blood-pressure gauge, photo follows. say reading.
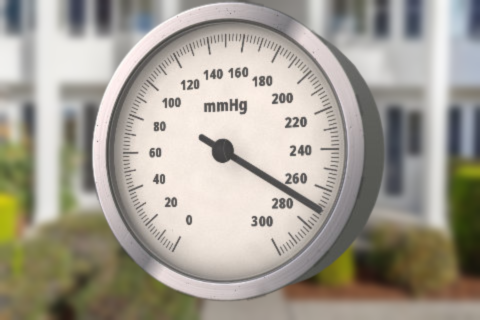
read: 270 mmHg
